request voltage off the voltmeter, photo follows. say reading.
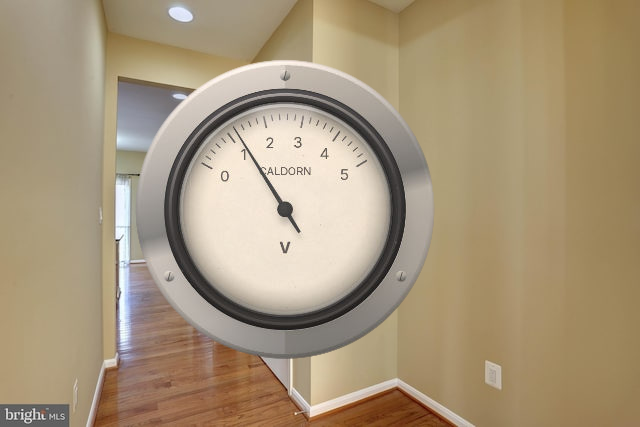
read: 1.2 V
